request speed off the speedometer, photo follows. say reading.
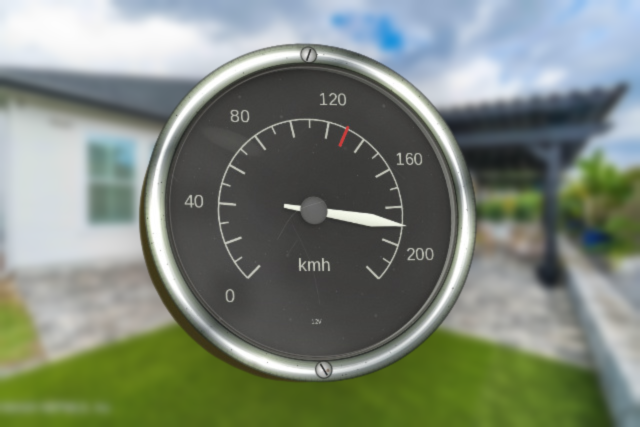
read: 190 km/h
